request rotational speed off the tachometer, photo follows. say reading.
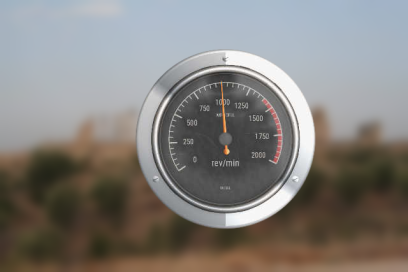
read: 1000 rpm
